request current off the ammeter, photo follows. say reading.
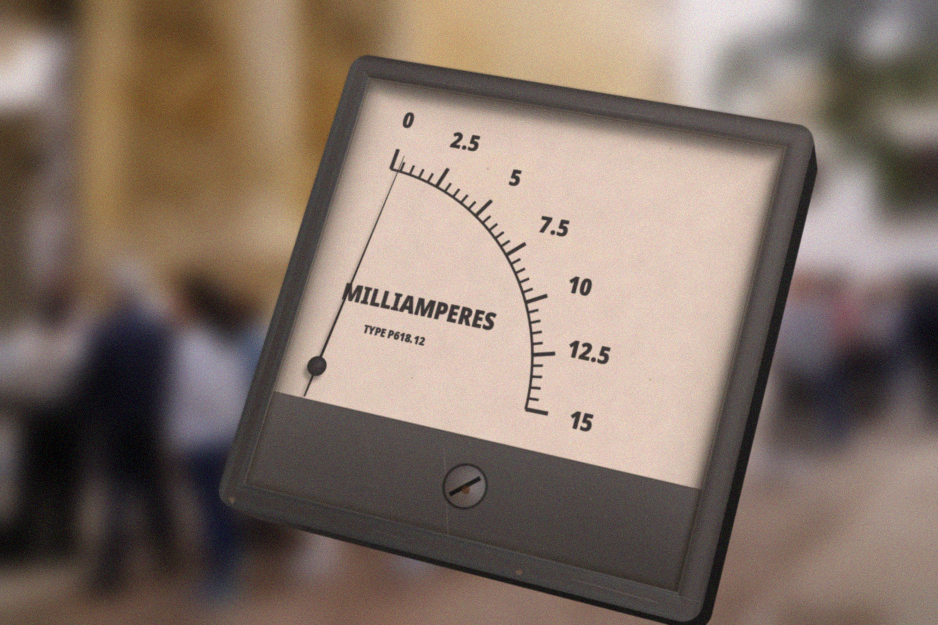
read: 0.5 mA
